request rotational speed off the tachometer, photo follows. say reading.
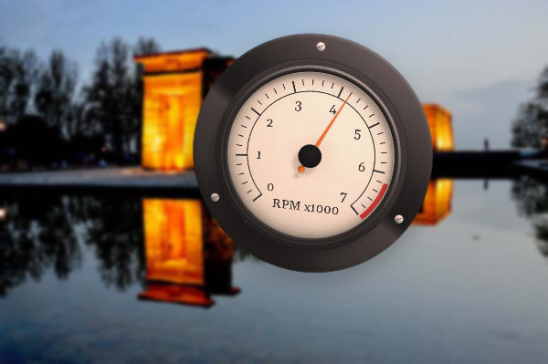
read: 4200 rpm
